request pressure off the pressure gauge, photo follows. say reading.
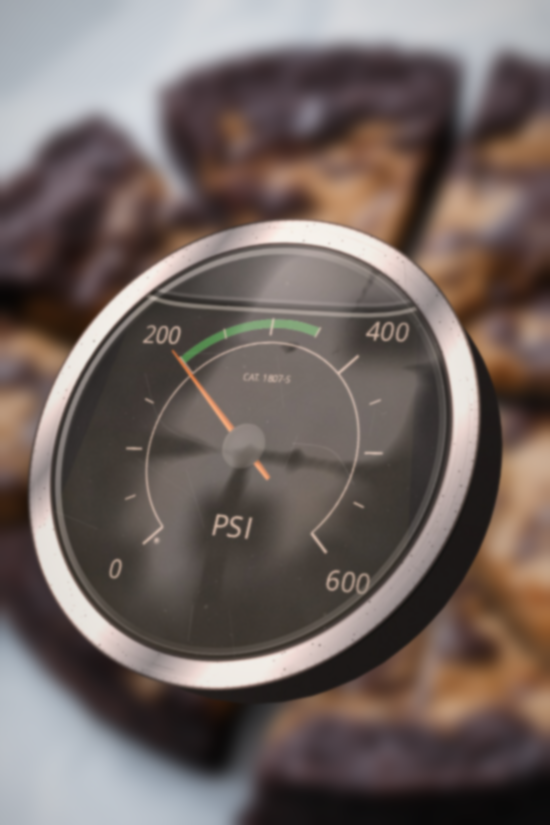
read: 200 psi
